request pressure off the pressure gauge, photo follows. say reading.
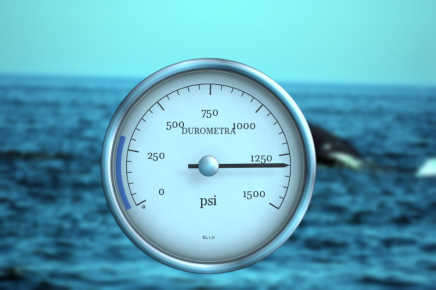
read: 1300 psi
